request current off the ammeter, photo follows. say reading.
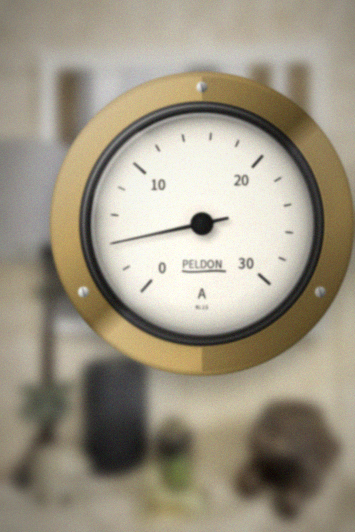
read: 4 A
